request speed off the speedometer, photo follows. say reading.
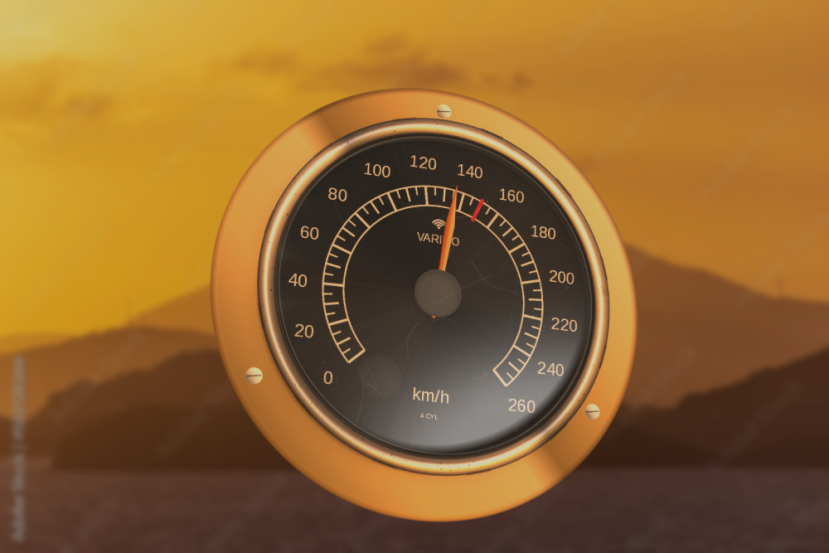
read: 135 km/h
